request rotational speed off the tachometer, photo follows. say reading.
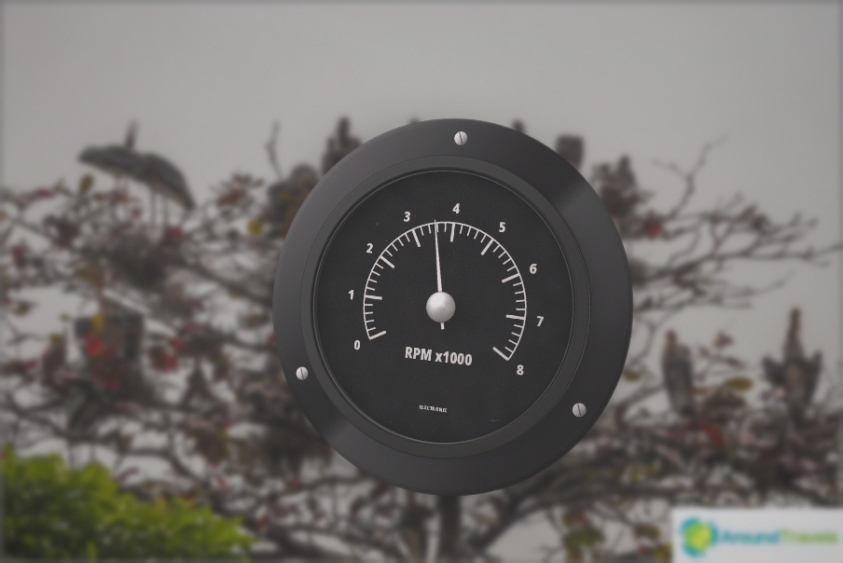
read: 3600 rpm
